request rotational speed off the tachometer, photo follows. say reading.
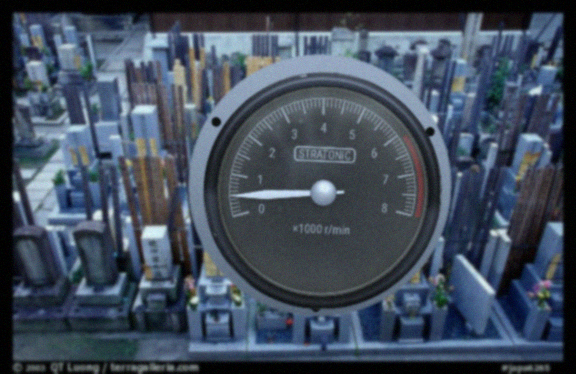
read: 500 rpm
